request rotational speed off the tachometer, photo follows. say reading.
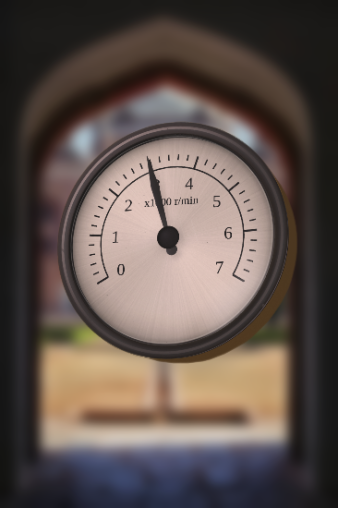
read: 3000 rpm
